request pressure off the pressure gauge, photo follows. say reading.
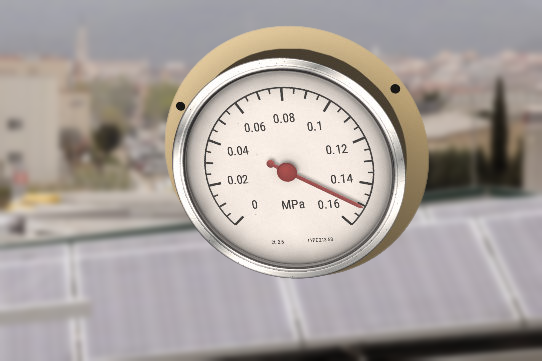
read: 0.15 MPa
